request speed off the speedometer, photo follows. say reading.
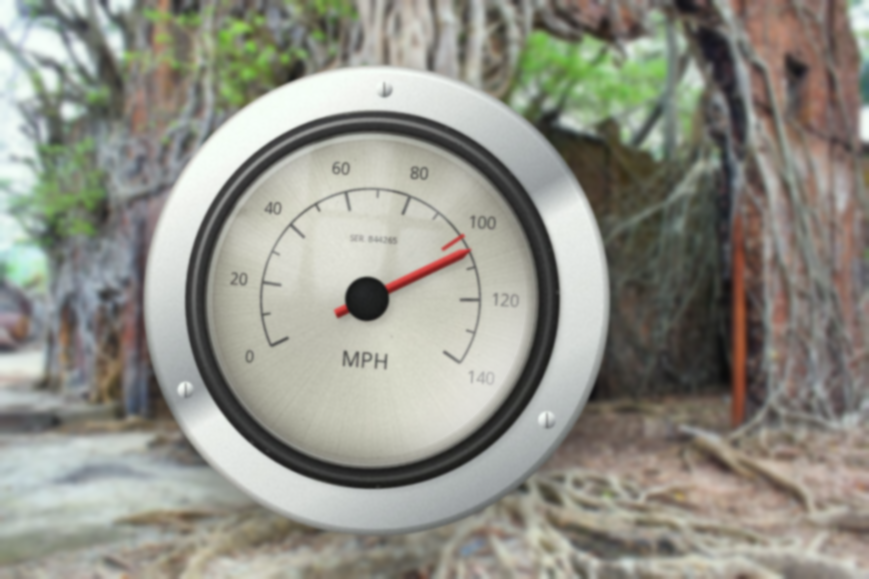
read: 105 mph
